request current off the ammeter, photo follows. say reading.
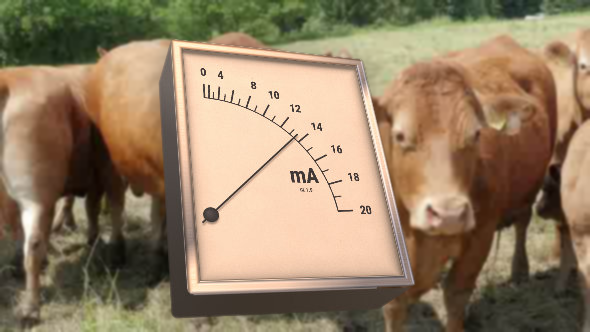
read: 13.5 mA
